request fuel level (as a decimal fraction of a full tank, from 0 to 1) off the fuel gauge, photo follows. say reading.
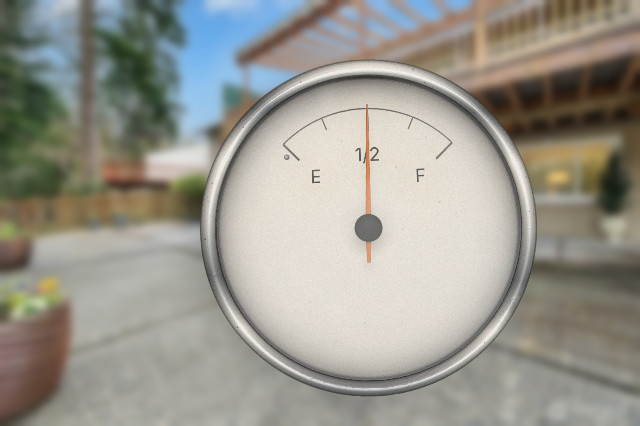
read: 0.5
